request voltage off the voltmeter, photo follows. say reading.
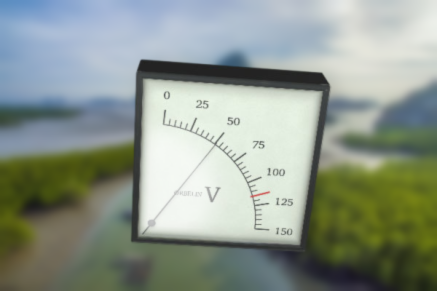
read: 50 V
